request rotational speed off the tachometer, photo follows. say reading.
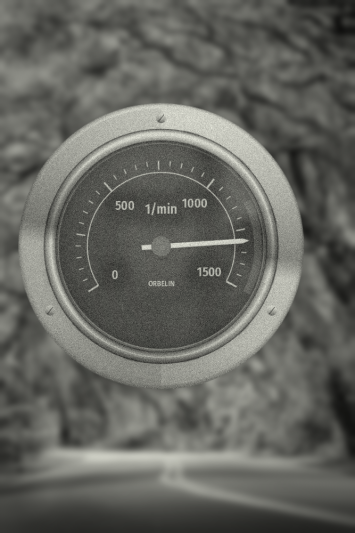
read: 1300 rpm
